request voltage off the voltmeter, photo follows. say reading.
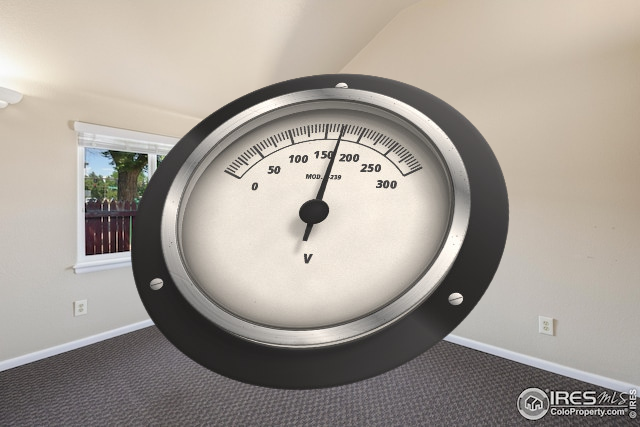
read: 175 V
